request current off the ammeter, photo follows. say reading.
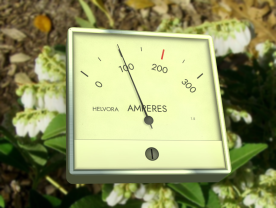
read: 100 A
